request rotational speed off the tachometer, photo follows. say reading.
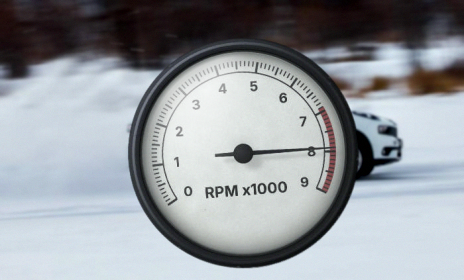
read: 7900 rpm
